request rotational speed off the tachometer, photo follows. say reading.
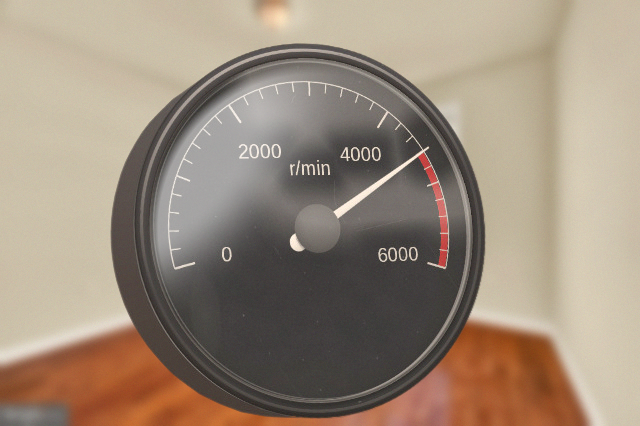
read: 4600 rpm
